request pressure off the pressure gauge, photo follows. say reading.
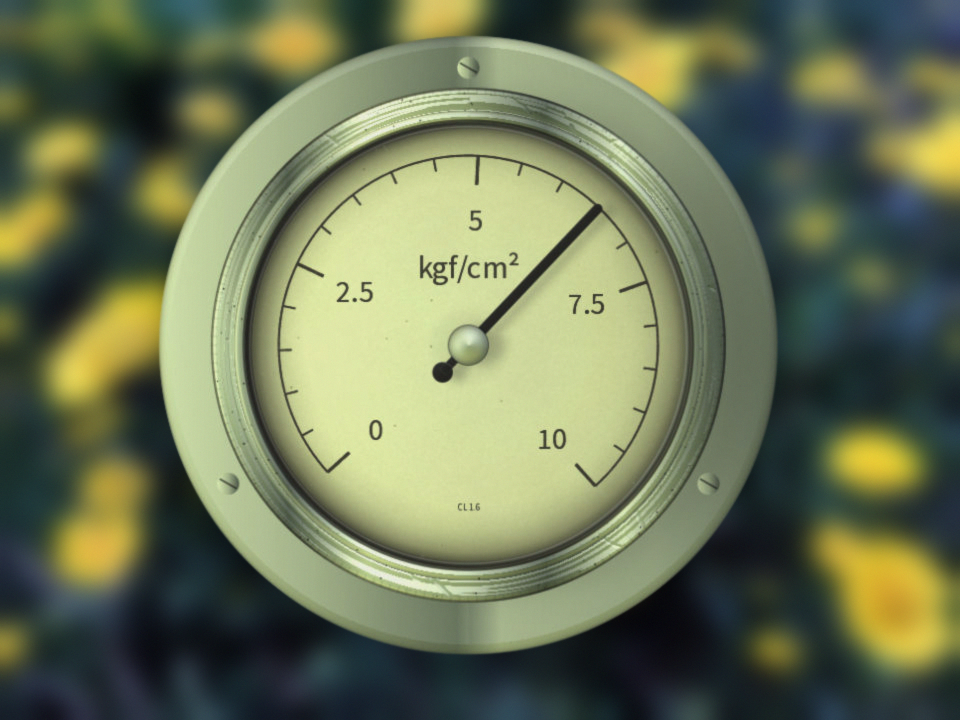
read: 6.5 kg/cm²
